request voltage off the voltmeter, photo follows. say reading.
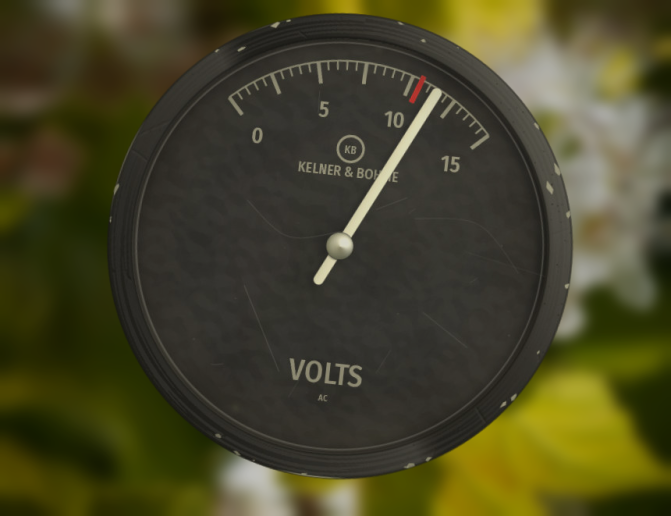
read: 11.5 V
